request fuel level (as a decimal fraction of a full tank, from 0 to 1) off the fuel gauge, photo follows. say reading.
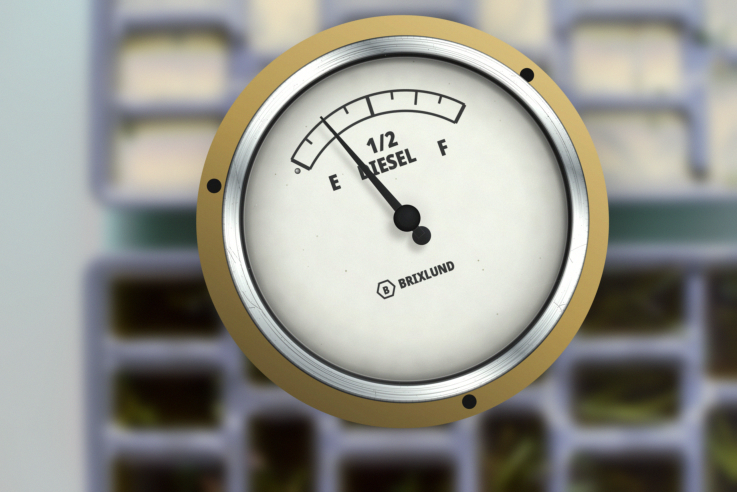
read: 0.25
